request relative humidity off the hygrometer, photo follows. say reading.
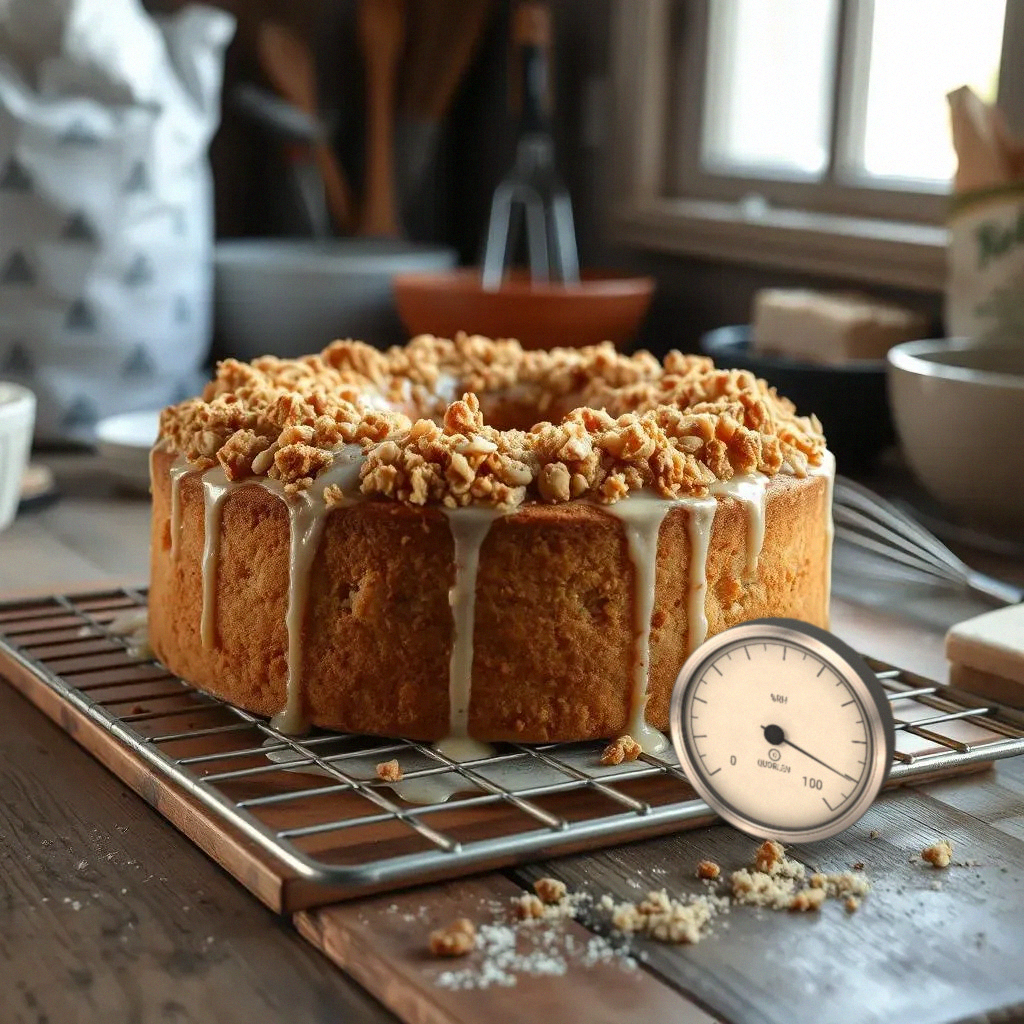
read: 90 %
